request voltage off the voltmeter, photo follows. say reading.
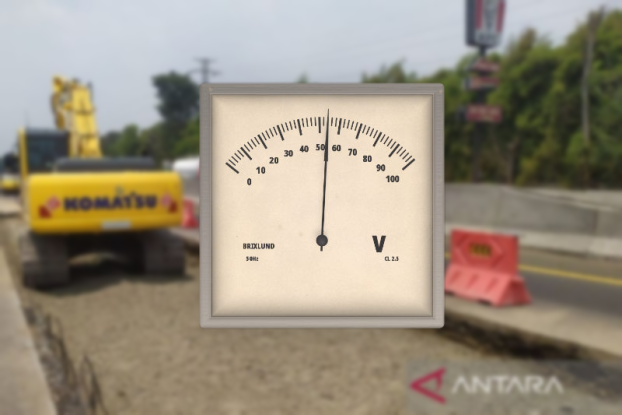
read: 54 V
